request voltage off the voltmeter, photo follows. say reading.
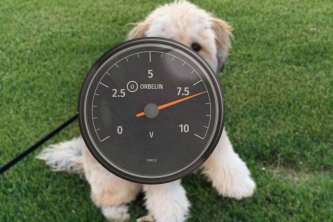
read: 8 V
